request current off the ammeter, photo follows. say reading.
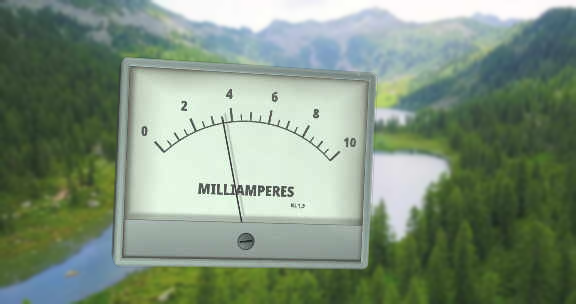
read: 3.5 mA
